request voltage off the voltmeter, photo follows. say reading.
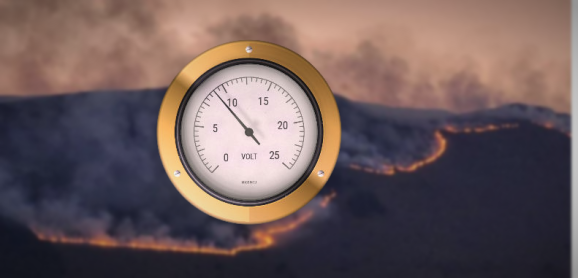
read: 9 V
